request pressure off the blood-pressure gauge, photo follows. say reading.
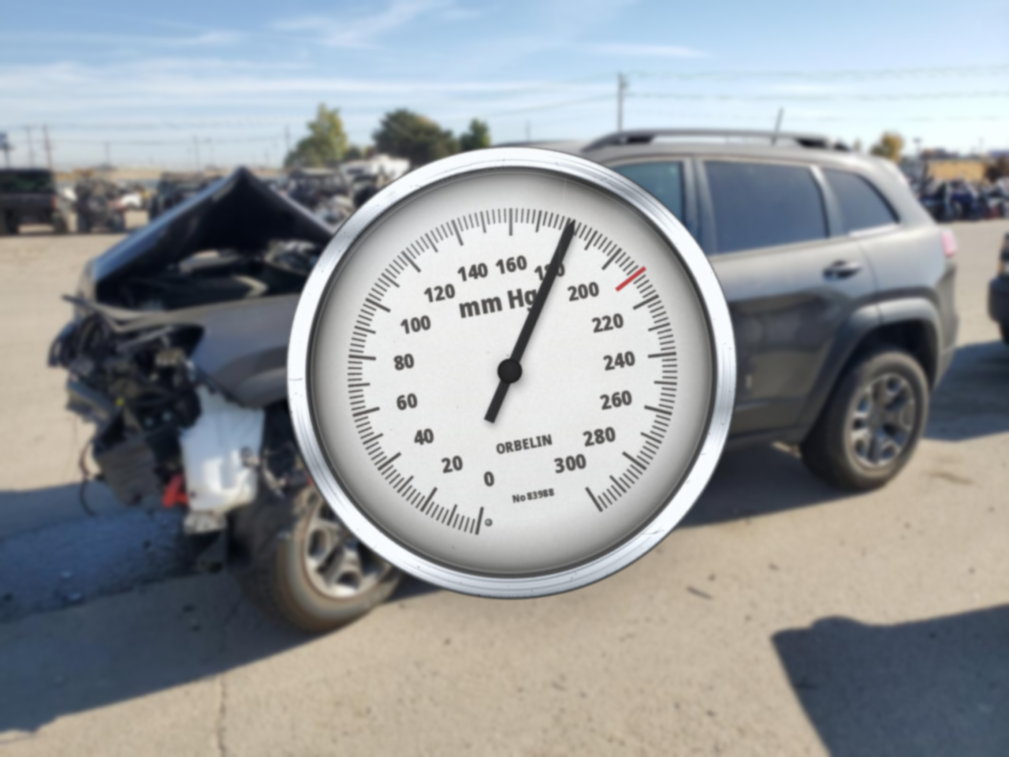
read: 182 mmHg
